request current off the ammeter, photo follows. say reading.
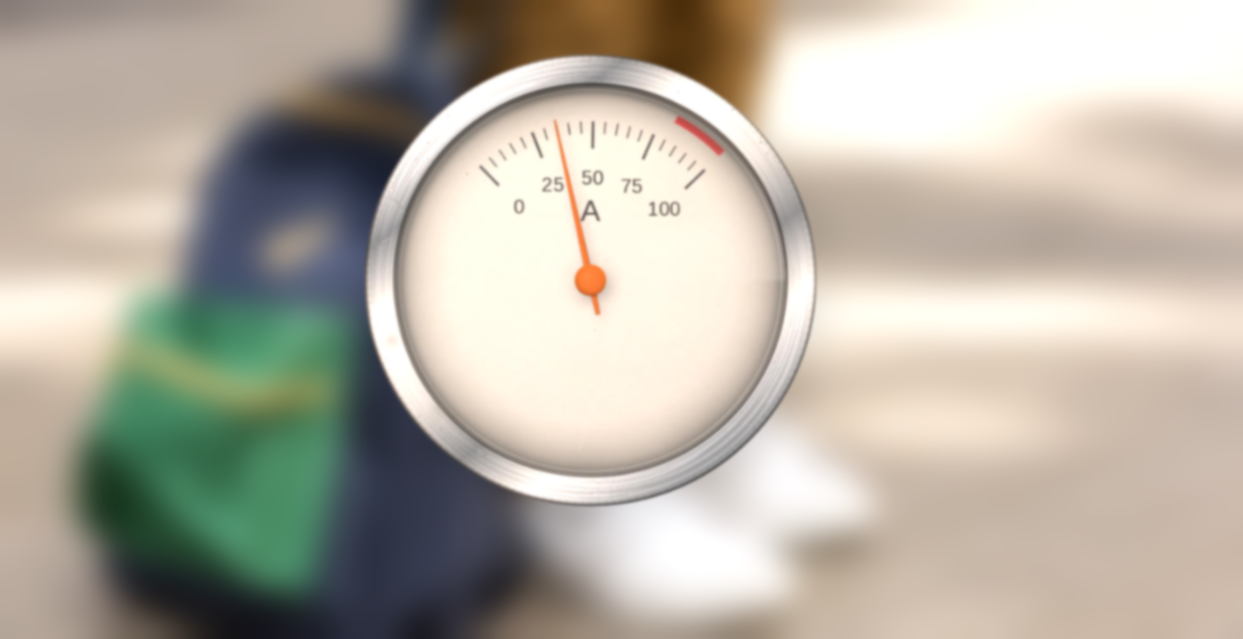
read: 35 A
